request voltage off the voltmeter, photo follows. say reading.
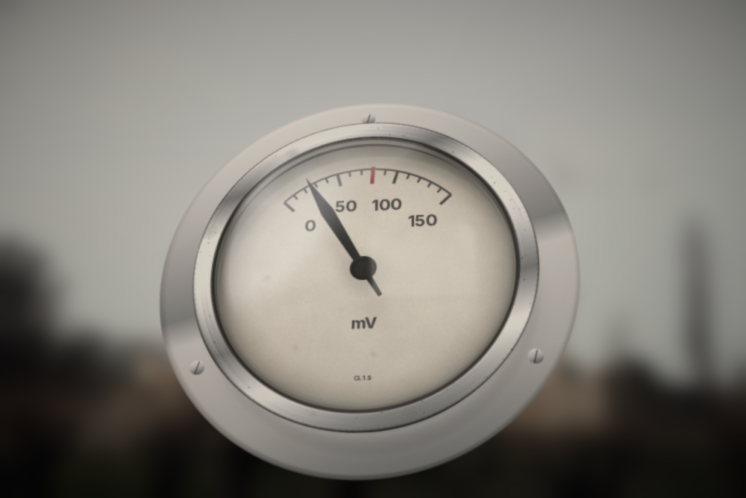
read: 25 mV
